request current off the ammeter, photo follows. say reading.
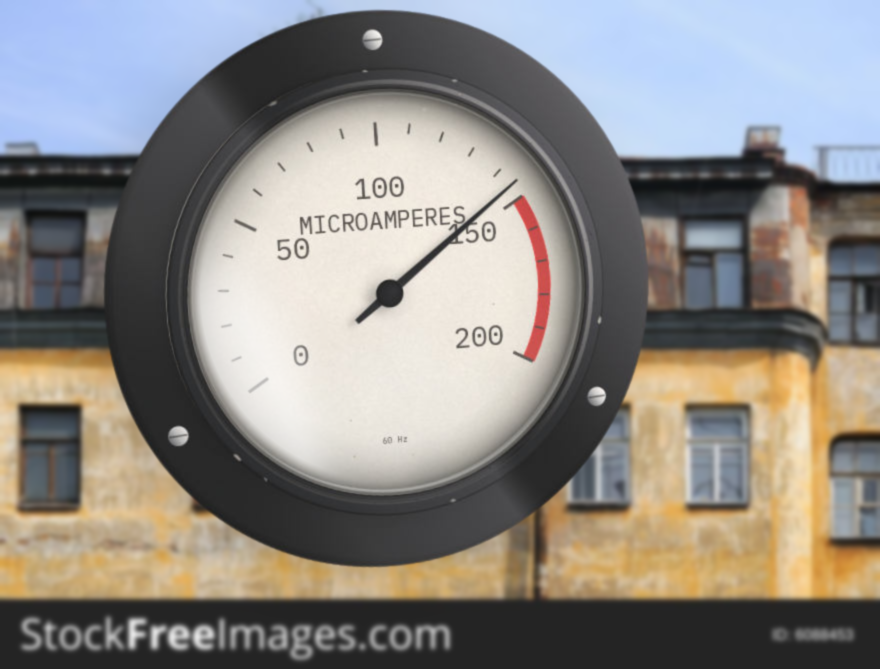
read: 145 µA
